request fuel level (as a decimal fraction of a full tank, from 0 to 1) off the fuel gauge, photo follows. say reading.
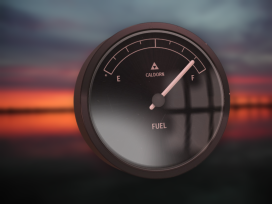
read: 0.875
